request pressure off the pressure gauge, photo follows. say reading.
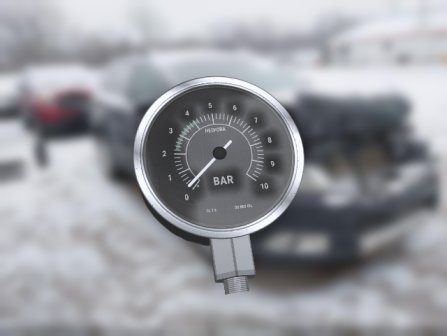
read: 0.2 bar
